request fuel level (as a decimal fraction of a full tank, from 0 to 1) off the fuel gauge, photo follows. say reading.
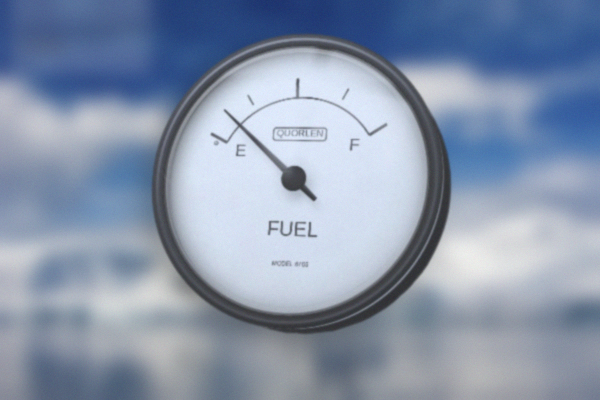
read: 0.125
